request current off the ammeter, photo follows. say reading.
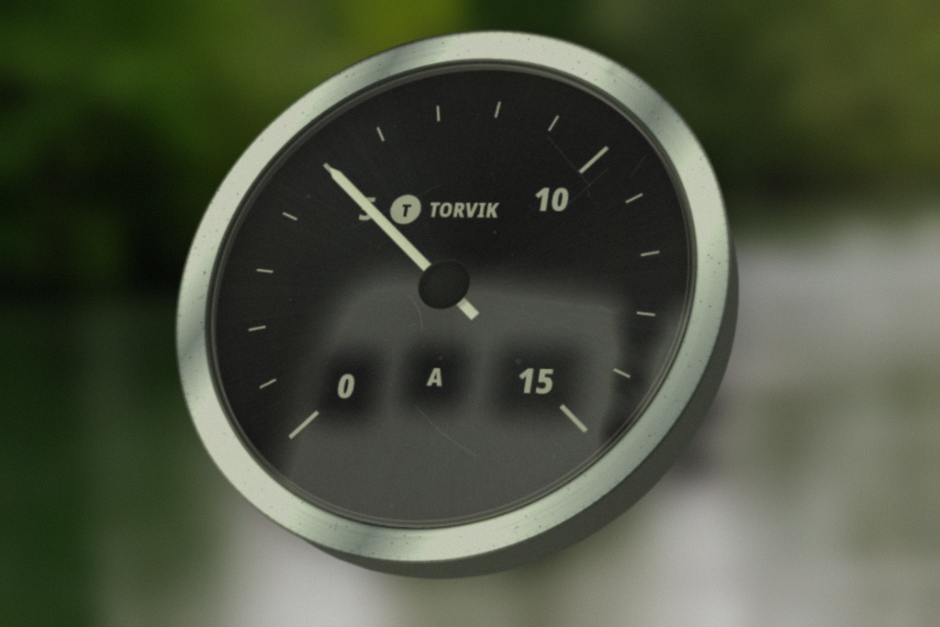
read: 5 A
